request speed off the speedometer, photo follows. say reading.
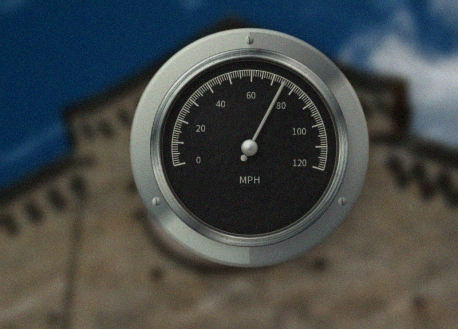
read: 75 mph
